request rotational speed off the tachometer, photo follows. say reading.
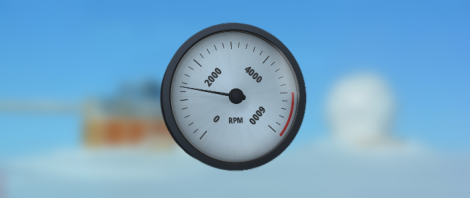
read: 1300 rpm
